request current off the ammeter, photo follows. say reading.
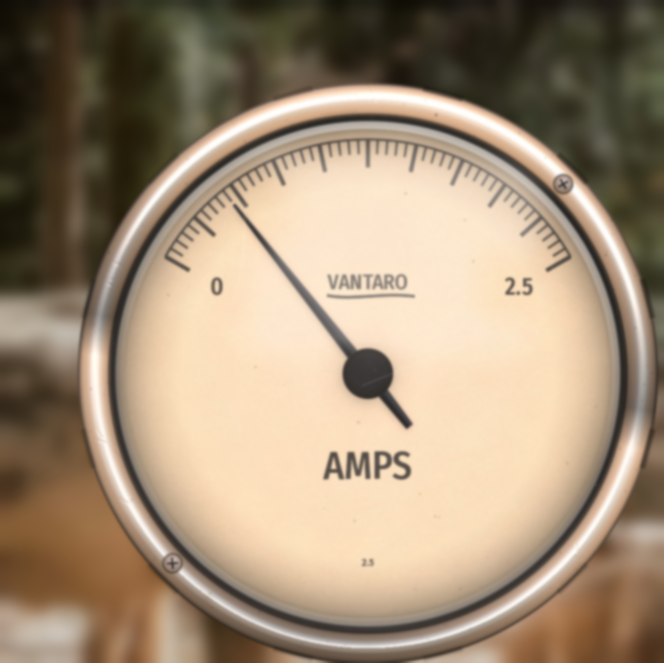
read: 0.45 A
